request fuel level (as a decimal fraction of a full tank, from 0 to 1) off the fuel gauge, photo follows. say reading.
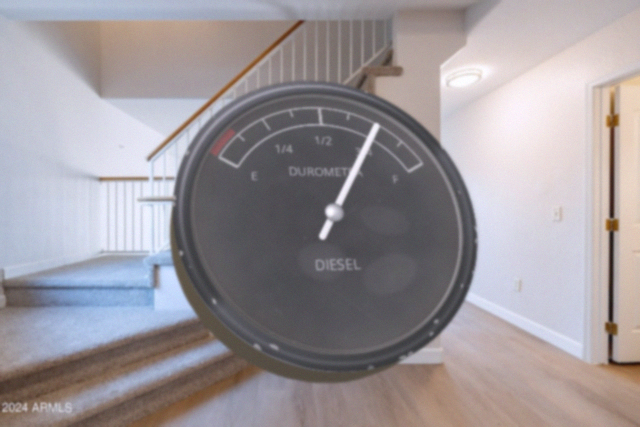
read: 0.75
